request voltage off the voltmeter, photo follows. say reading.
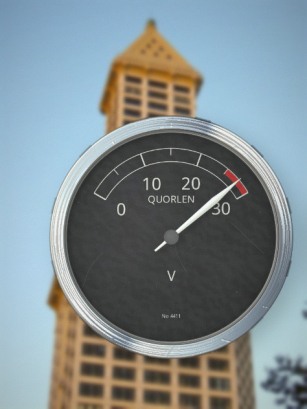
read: 27.5 V
